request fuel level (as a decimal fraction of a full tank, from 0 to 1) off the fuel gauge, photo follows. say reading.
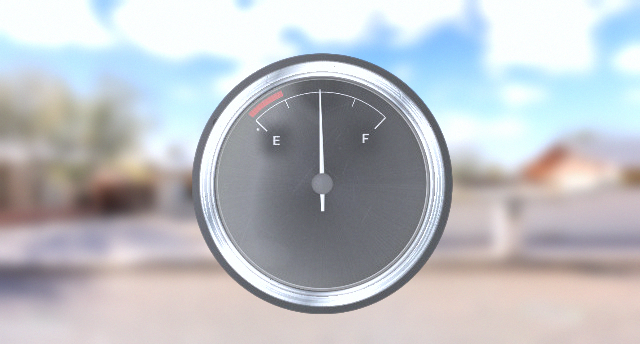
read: 0.5
